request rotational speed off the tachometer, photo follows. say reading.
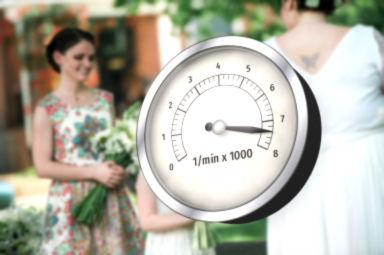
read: 7400 rpm
